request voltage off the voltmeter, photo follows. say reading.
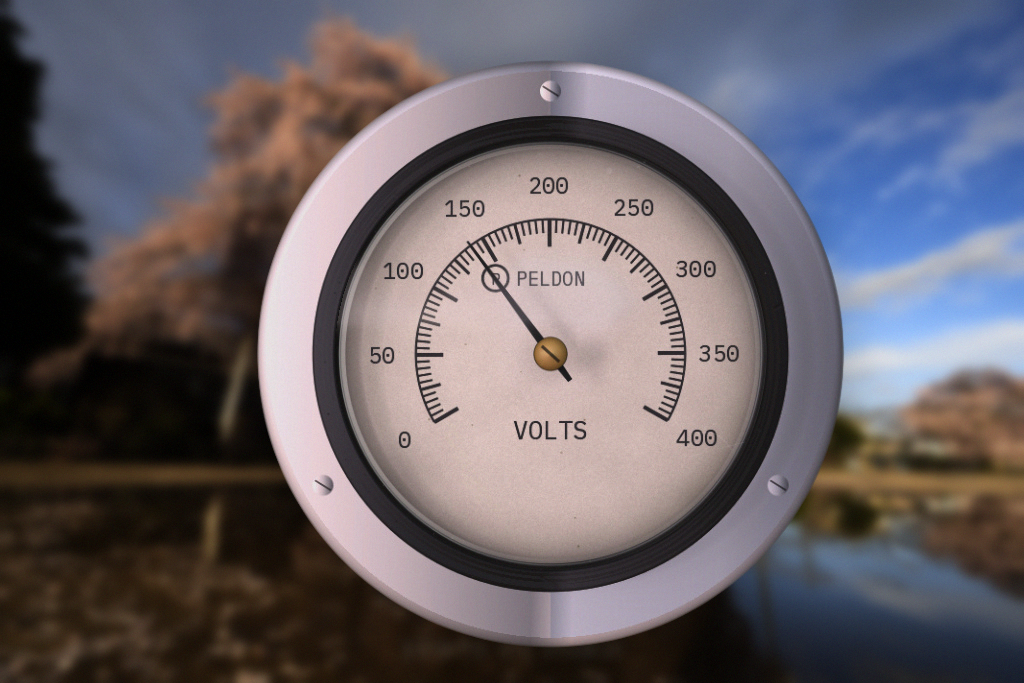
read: 140 V
